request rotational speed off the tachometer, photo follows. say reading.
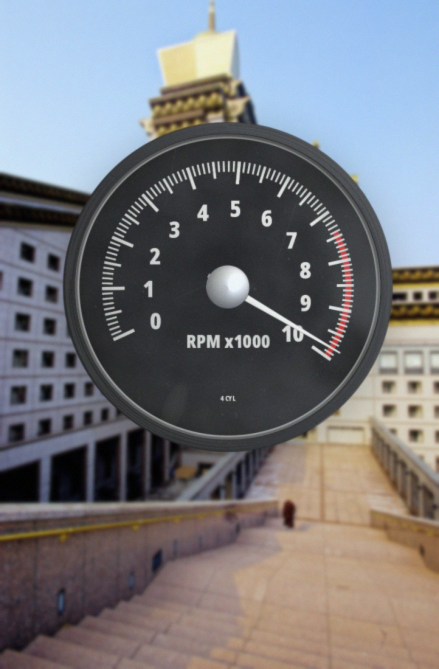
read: 9800 rpm
